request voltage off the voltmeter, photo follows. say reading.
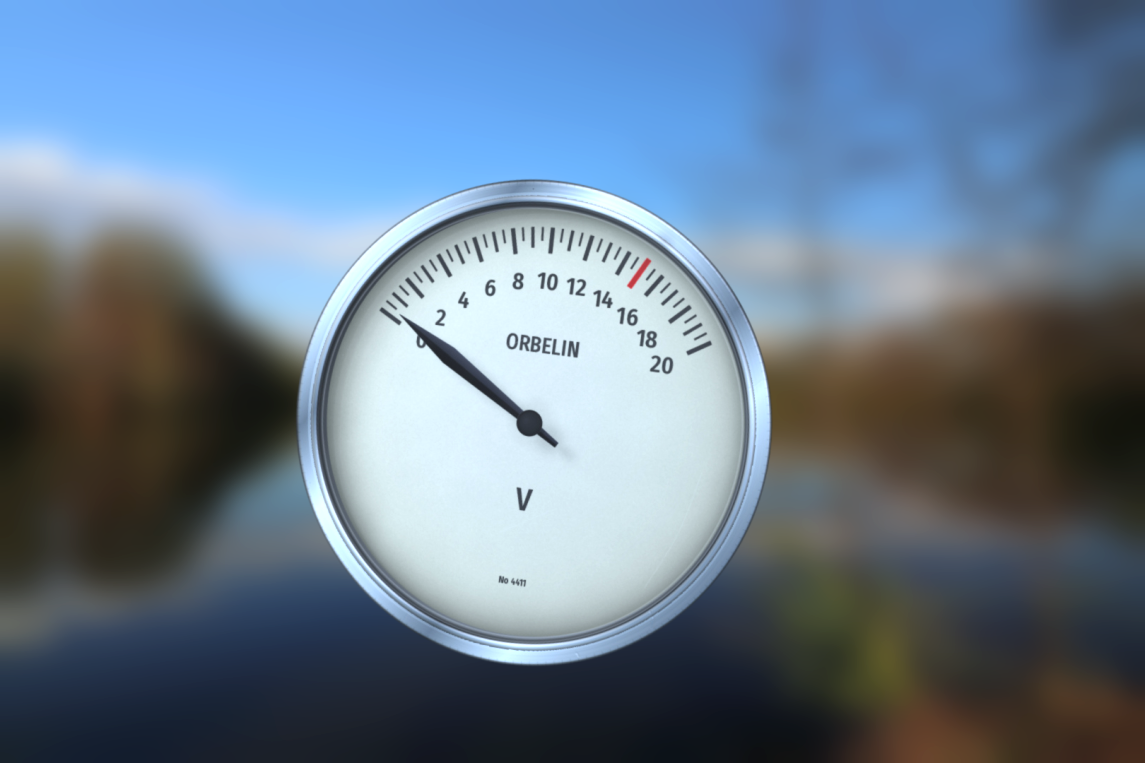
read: 0.5 V
